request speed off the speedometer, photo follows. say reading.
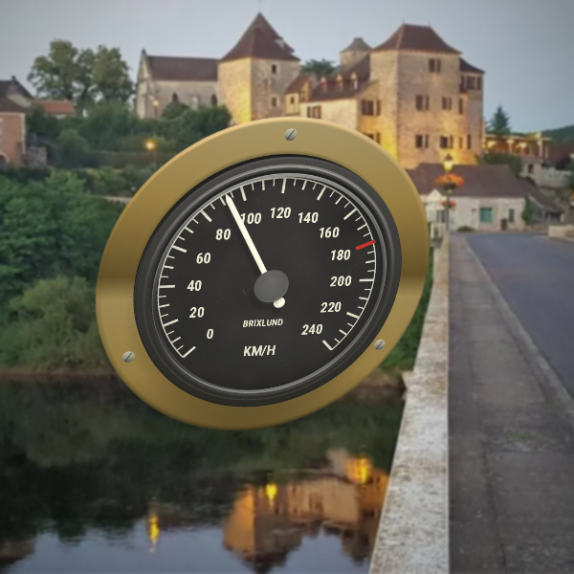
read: 92.5 km/h
